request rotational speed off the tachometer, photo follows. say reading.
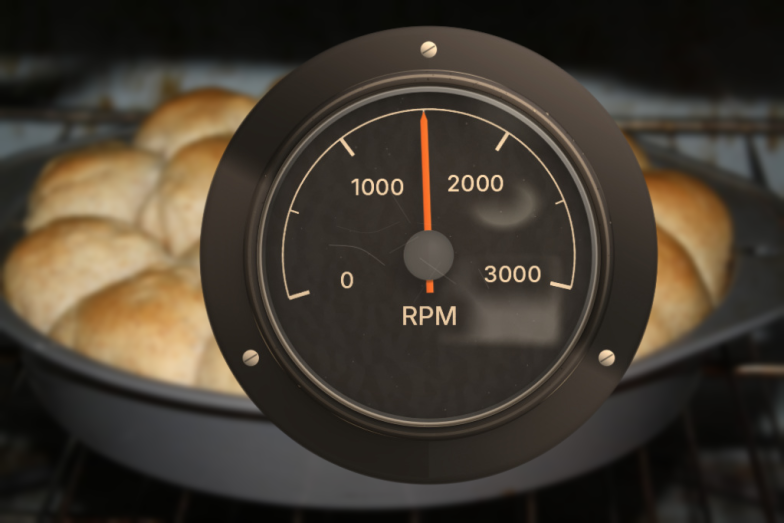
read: 1500 rpm
